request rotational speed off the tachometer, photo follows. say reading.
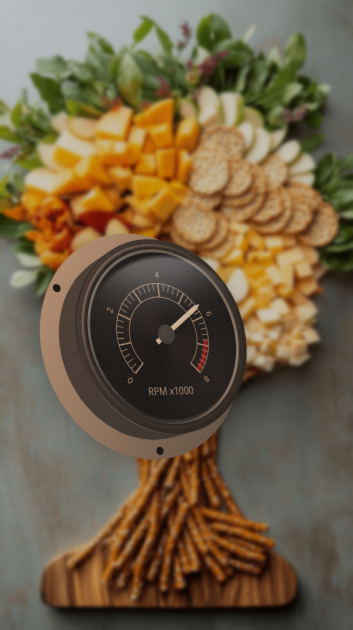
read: 5600 rpm
